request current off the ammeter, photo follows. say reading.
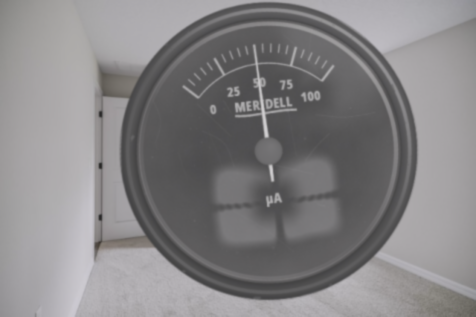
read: 50 µA
